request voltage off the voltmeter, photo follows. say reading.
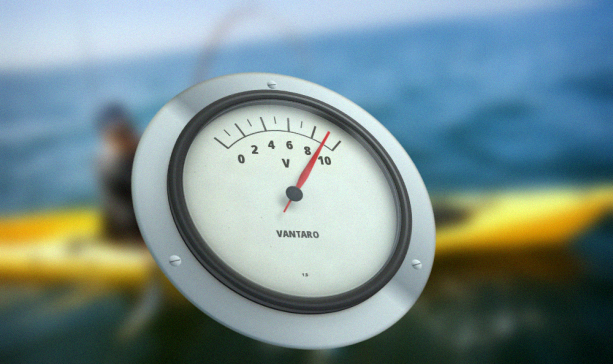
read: 9 V
